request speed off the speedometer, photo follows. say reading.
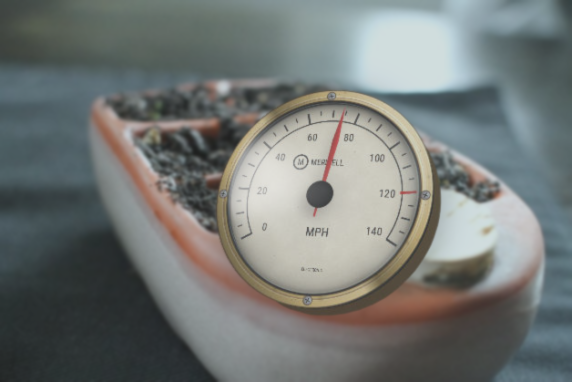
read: 75 mph
